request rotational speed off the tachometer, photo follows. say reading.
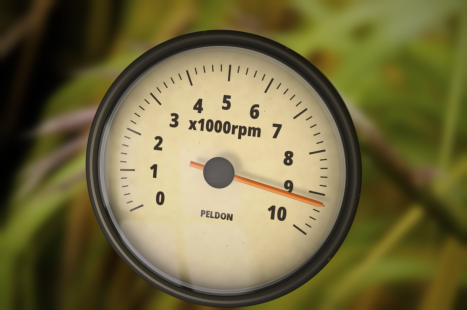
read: 9200 rpm
